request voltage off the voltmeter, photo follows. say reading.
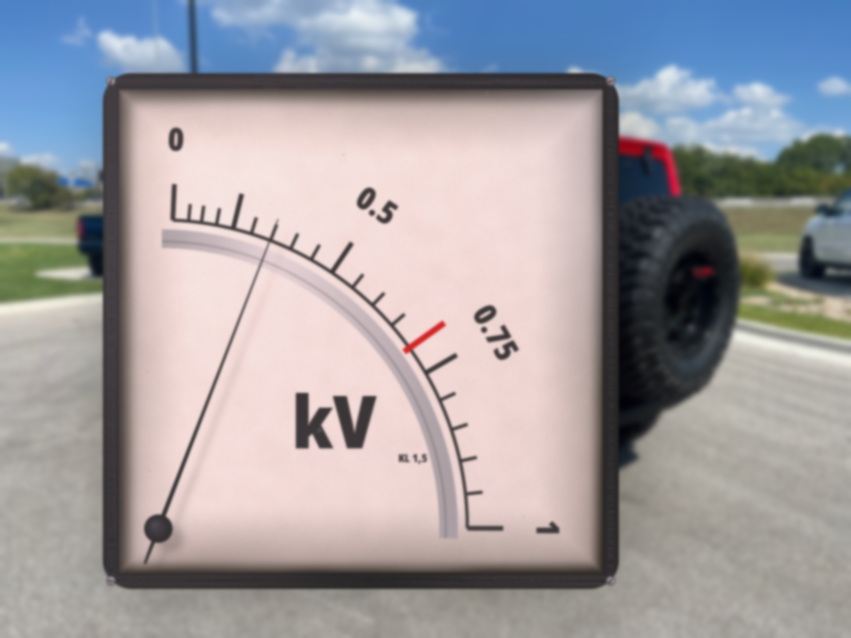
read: 0.35 kV
